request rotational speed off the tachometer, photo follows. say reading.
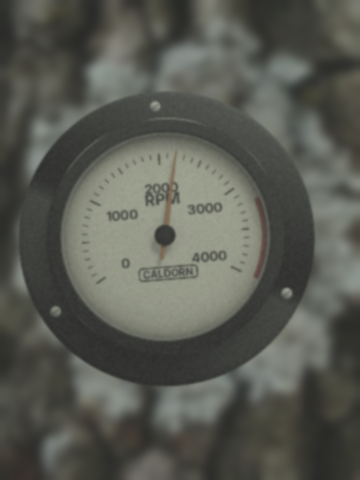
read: 2200 rpm
